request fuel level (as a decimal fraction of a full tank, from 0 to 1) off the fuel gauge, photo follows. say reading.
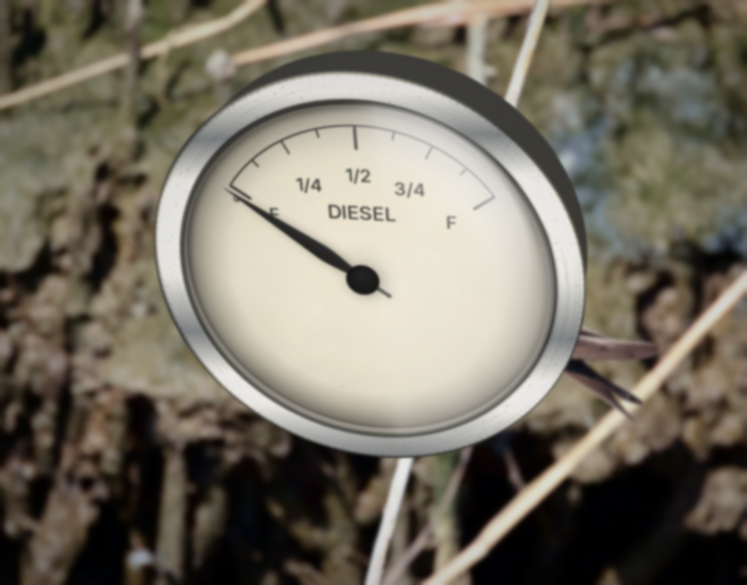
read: 0
